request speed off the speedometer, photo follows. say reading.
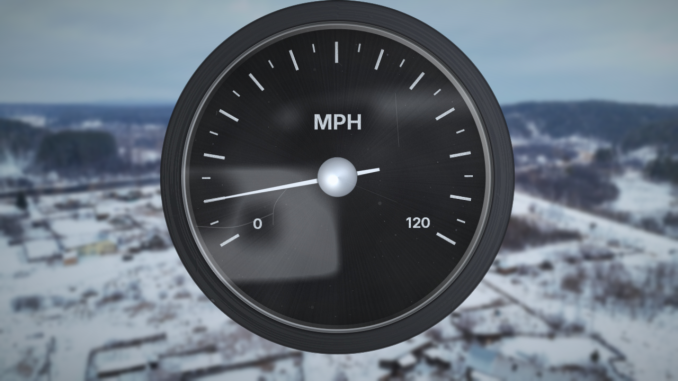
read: 10 mph
